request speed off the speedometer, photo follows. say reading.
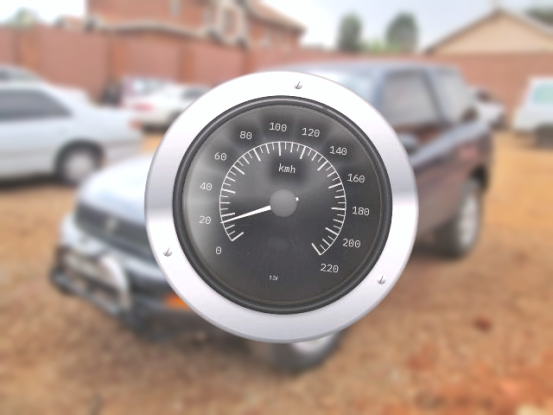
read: 15 km/h
